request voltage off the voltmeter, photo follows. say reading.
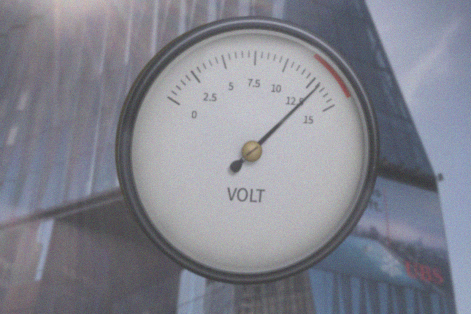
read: 13 V
